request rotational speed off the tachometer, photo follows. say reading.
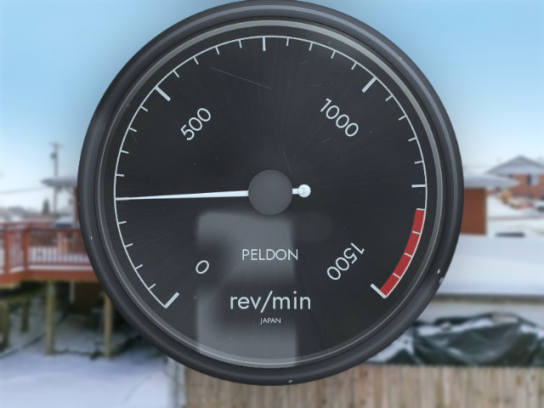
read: 250 rpm
